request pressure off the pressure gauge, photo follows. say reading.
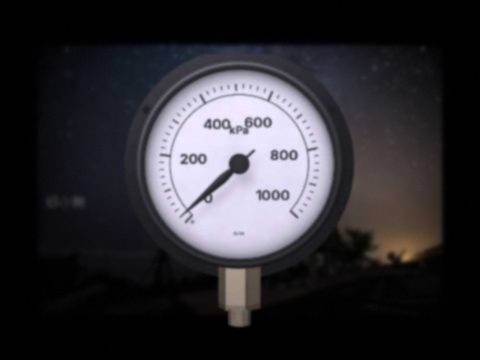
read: 20 kPa
